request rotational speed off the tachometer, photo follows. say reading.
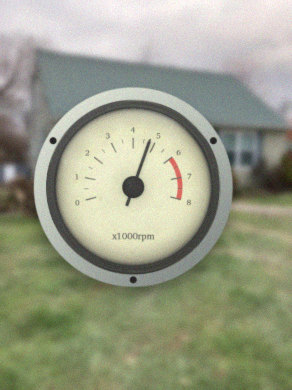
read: 4750 rpm
